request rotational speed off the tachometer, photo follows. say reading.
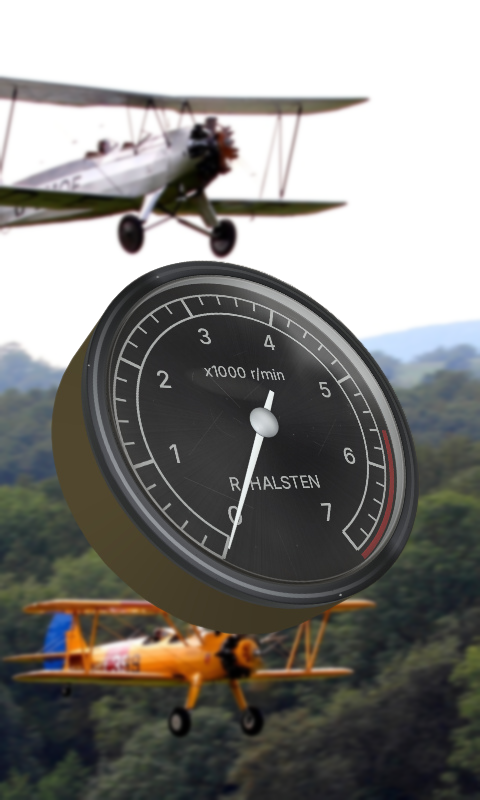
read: 0 rpm
